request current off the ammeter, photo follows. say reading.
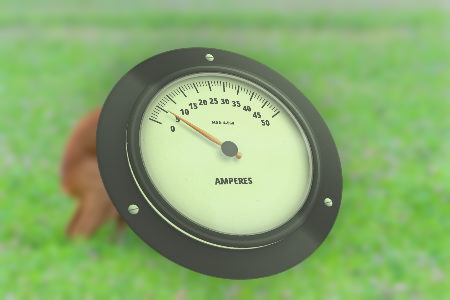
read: 5 A
